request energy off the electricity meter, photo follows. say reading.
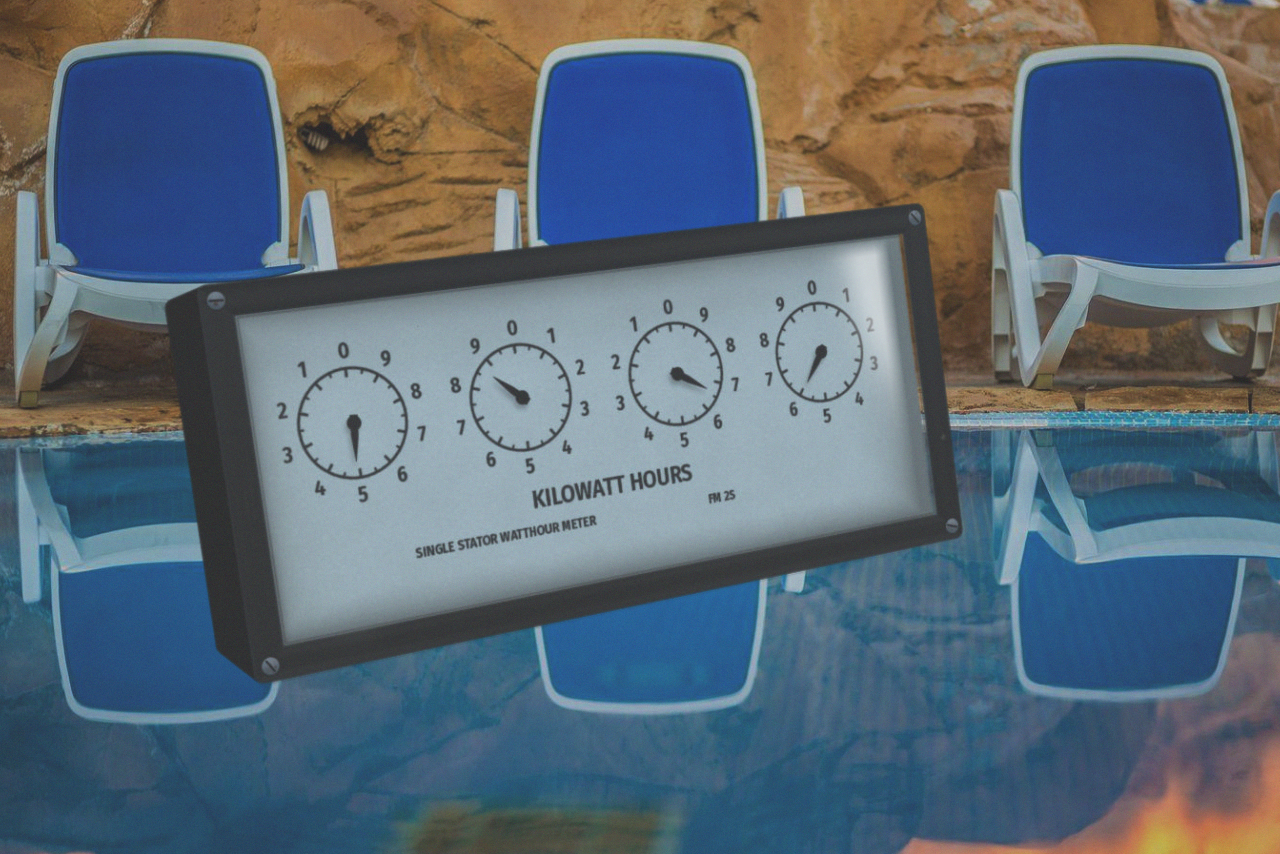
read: 4866 kWh
